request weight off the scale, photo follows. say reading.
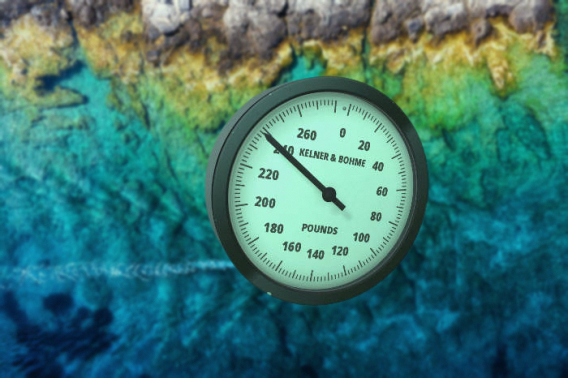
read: 238 lb
